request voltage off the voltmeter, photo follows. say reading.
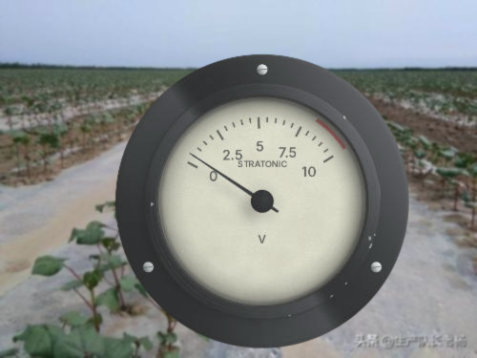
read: 0.5 V
